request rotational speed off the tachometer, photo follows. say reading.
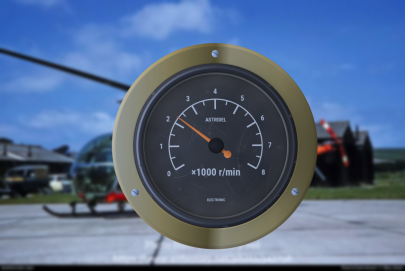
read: 2250 rpm
